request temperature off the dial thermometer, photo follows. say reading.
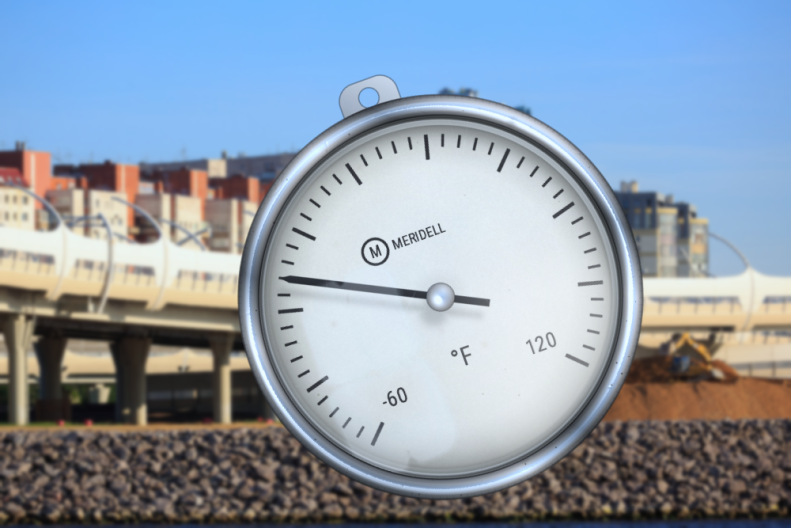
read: -12 °F
